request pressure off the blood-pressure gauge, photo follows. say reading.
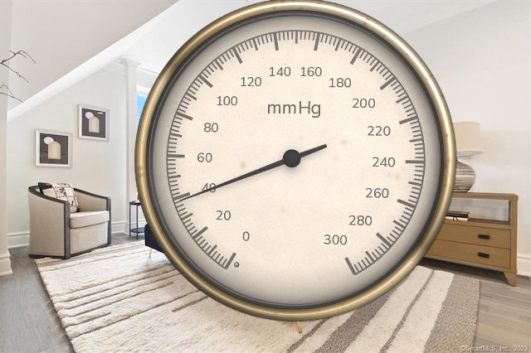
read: 38 mmHg
